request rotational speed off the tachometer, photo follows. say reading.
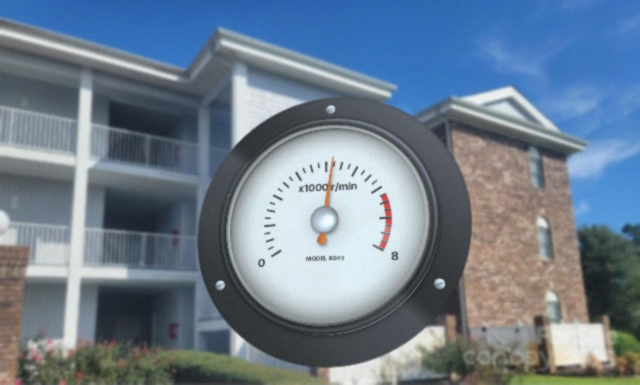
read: 4250 rpm
